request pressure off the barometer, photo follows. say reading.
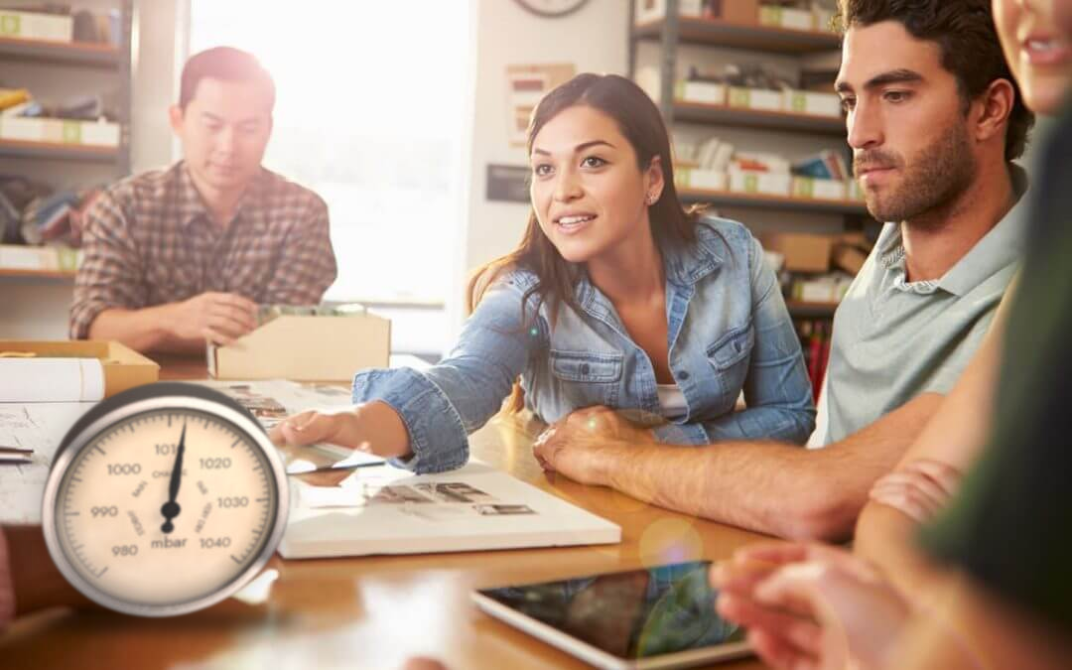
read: 1012 mbar
